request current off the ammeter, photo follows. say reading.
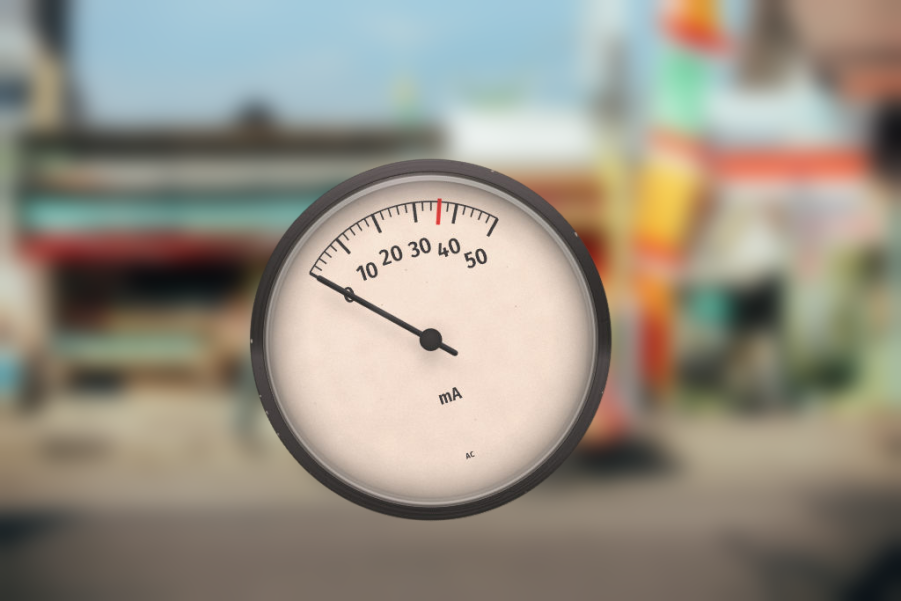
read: 0 mA
